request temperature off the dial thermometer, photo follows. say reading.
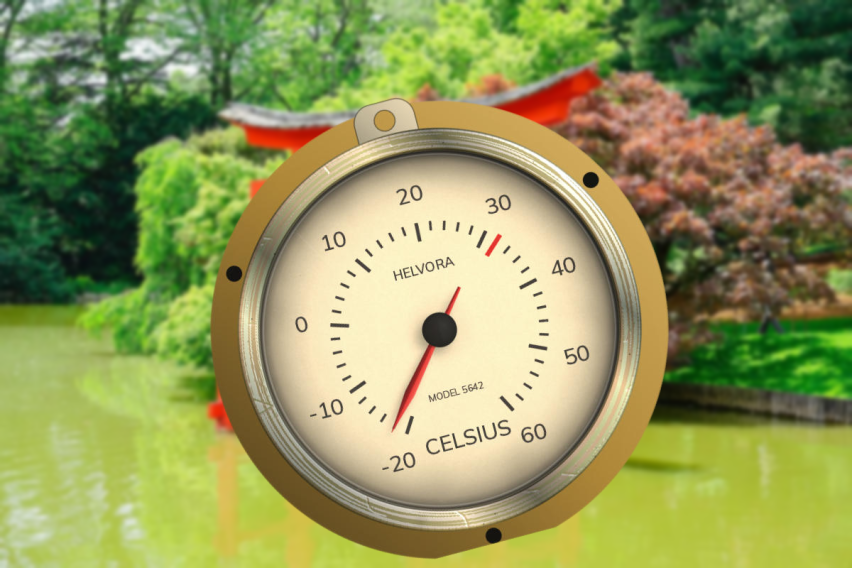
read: -18 °C
